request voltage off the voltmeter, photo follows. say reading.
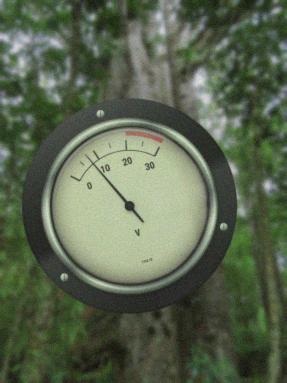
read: 7.5 V
